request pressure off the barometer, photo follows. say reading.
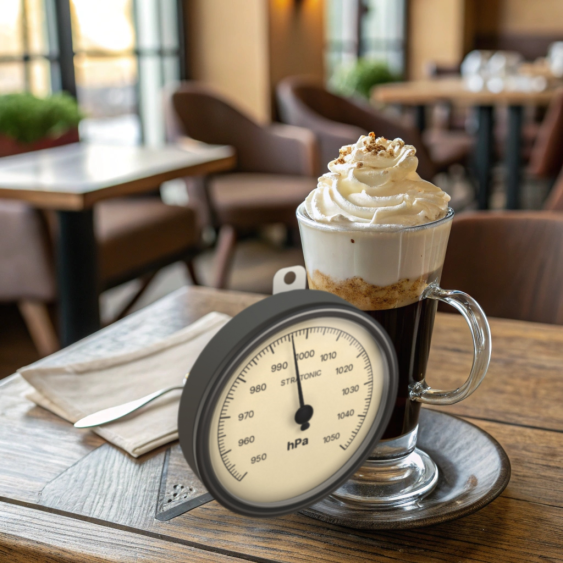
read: 995 hPa
